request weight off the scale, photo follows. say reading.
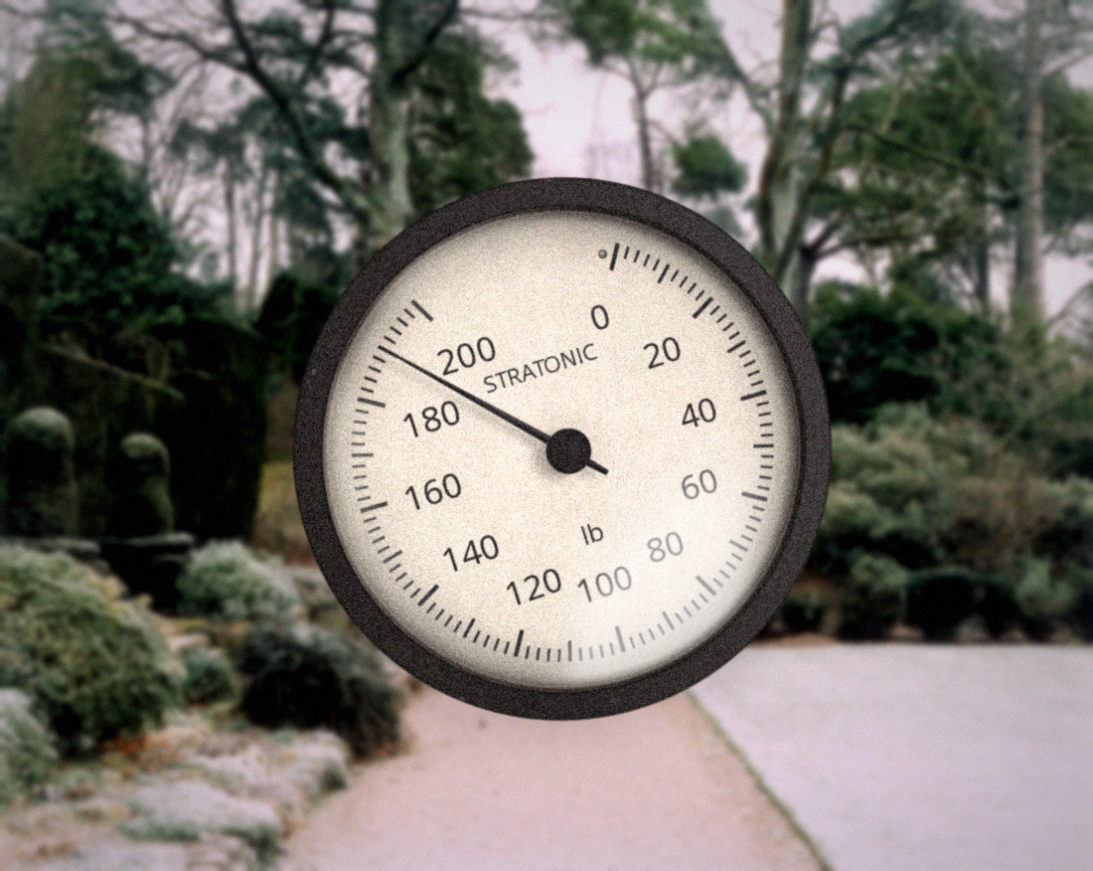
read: 190 lb
